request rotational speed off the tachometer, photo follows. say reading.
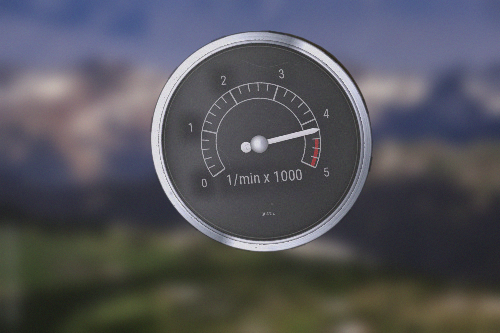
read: 4200 rpm
